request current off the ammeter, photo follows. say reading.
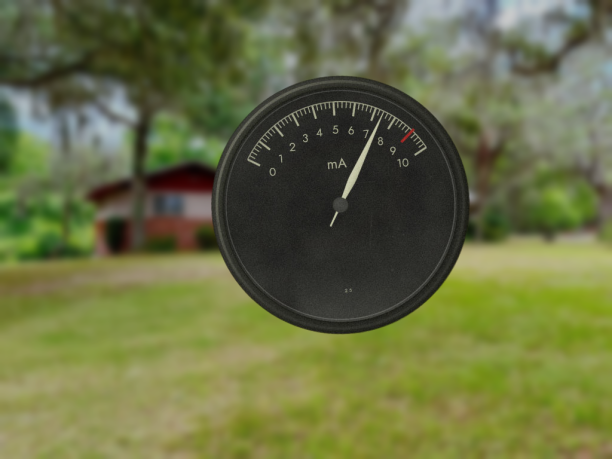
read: 7.4 mA
